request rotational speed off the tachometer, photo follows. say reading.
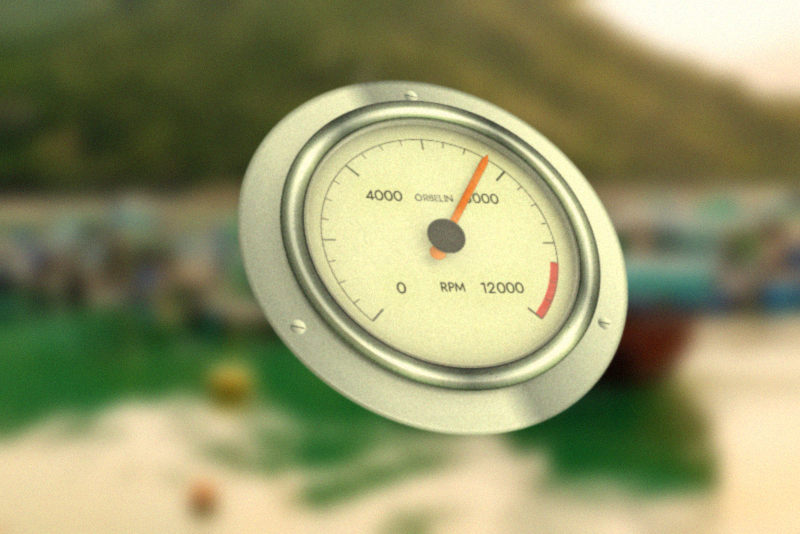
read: 7500 rpm
